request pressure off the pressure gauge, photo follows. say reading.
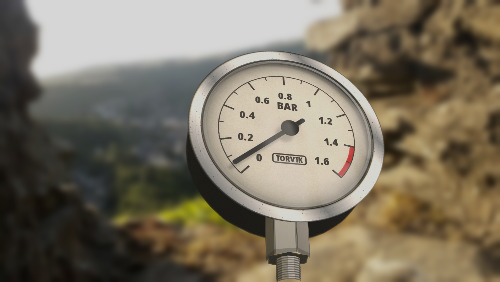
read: 0.05 bar
